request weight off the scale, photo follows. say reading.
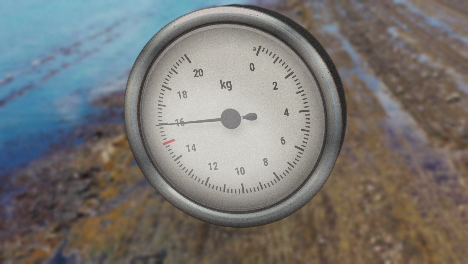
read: 16 kg
